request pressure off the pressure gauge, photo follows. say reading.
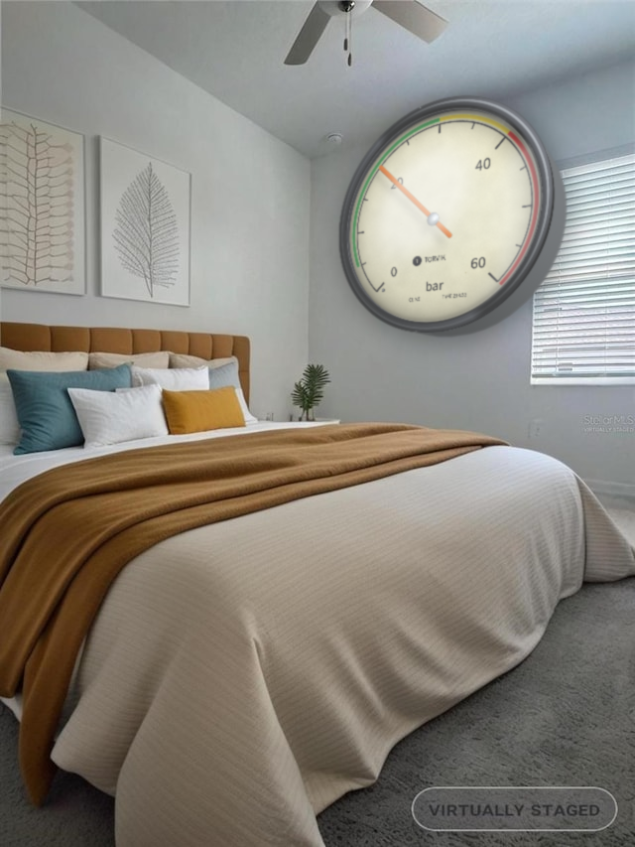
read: 20 bar
